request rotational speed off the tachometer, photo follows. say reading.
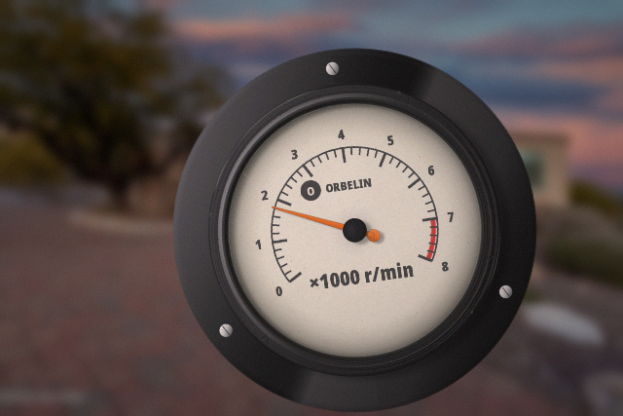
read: 1800 rpm
